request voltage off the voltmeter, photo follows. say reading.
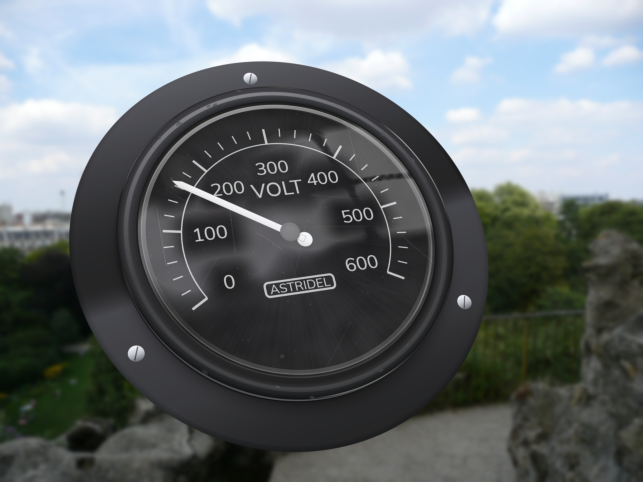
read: 160 V
